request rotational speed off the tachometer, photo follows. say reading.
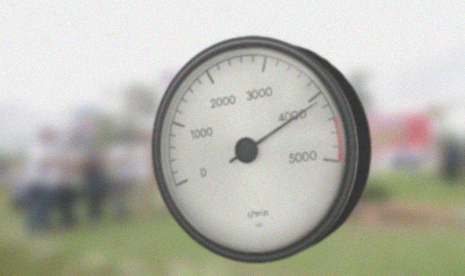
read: 4100 rpm
